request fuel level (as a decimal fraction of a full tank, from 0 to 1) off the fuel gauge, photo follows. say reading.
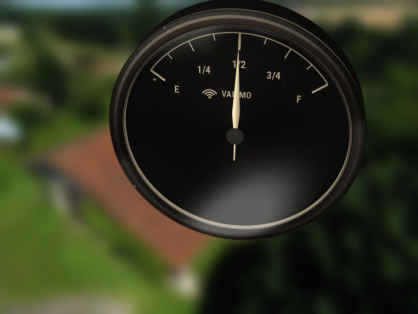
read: 0.5
